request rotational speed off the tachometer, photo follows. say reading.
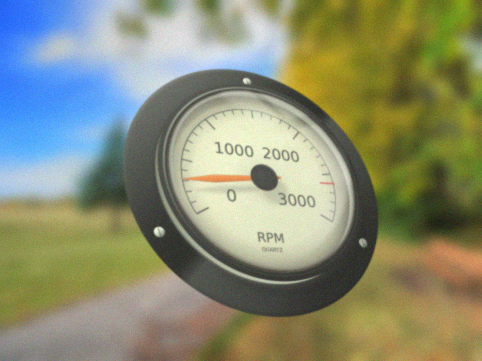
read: 300 rpm
